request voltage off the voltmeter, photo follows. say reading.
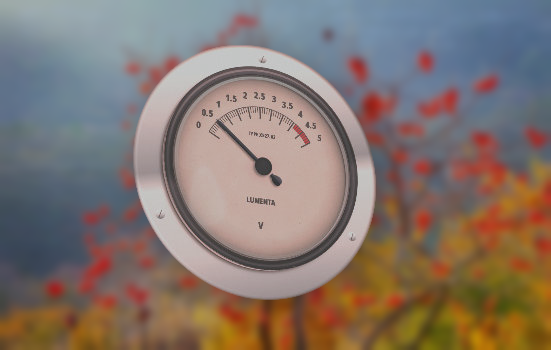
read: 0.5 V
